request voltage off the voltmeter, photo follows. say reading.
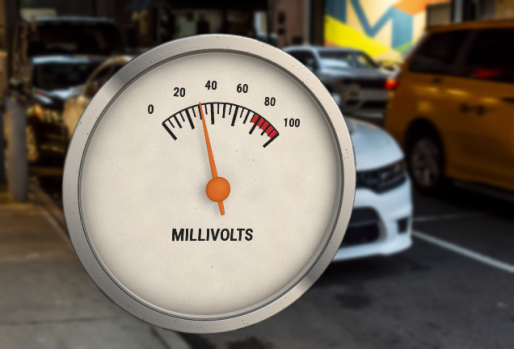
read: 30 mV
